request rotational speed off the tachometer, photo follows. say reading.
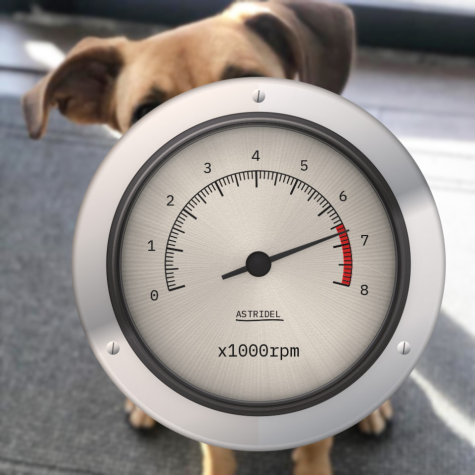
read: 6700 rpm
